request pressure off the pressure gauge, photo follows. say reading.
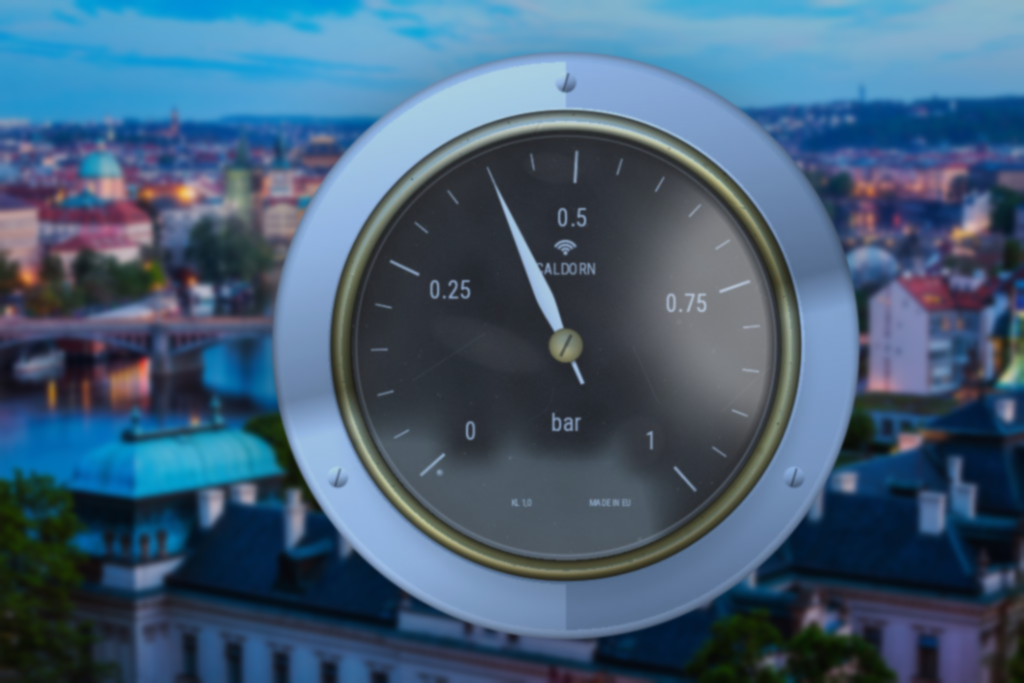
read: 0.4 bar
